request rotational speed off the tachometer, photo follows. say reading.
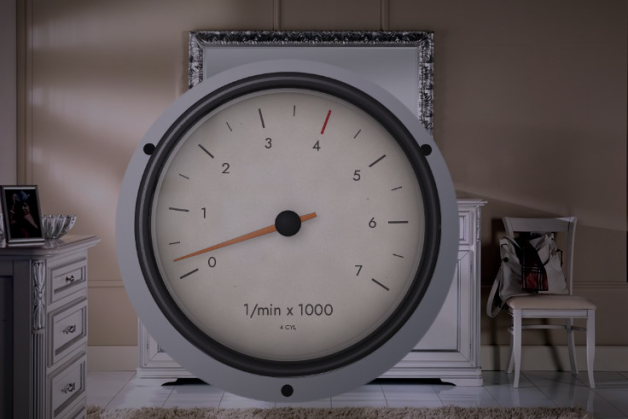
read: 250 rpm
